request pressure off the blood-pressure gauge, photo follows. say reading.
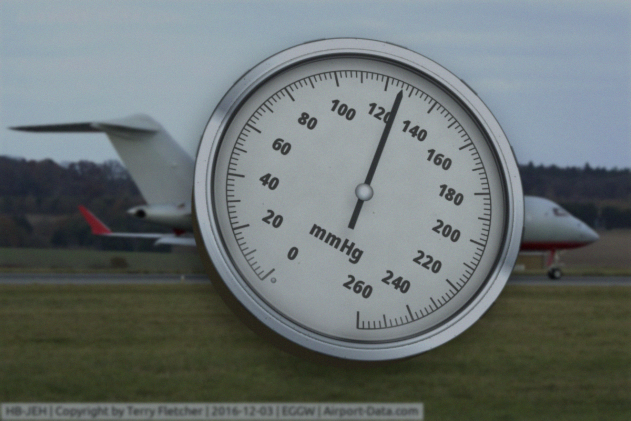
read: 126 mmHg
